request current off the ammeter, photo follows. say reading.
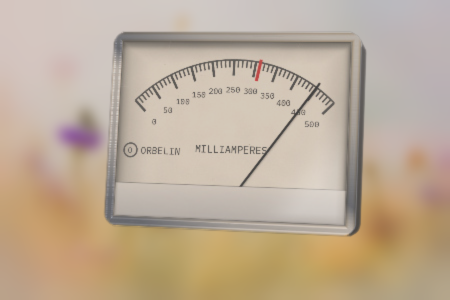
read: 450 mA
